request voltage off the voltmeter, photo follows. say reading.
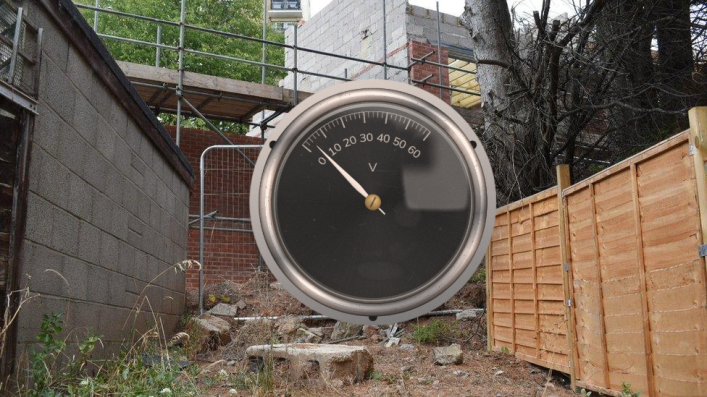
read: 4 V
